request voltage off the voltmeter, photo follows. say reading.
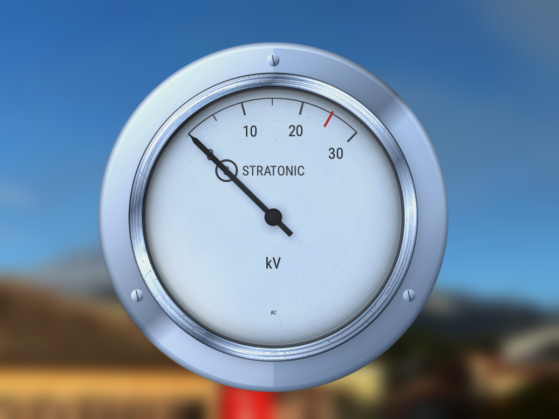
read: 0 kV
